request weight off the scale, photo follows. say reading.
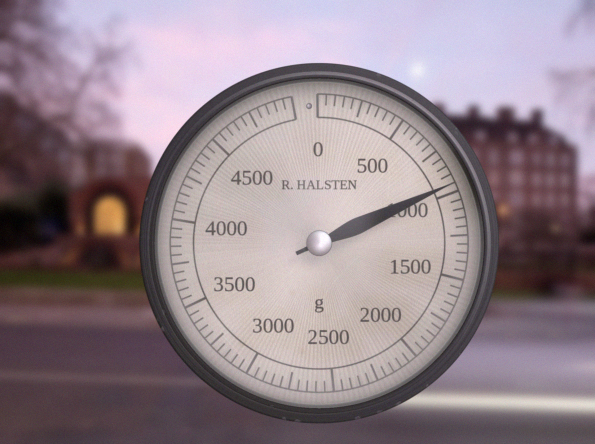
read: 950 g
